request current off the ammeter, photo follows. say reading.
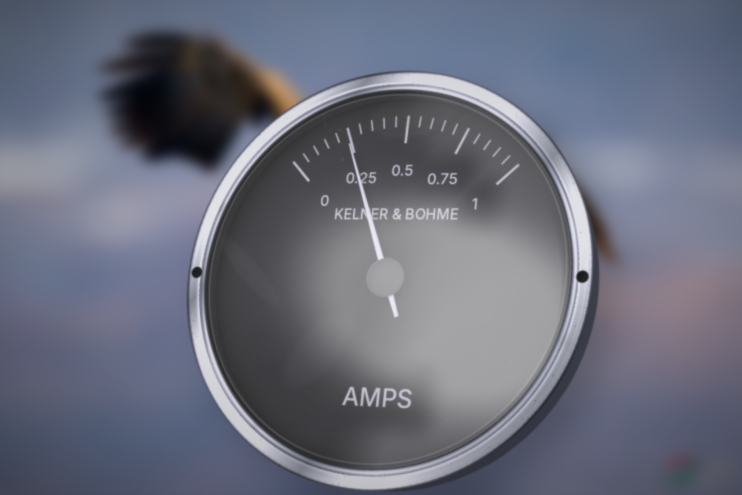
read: 0.25 A
